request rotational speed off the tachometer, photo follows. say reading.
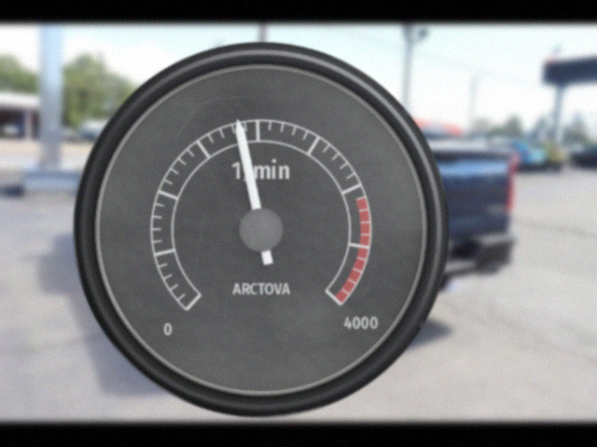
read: 1850 rpm
